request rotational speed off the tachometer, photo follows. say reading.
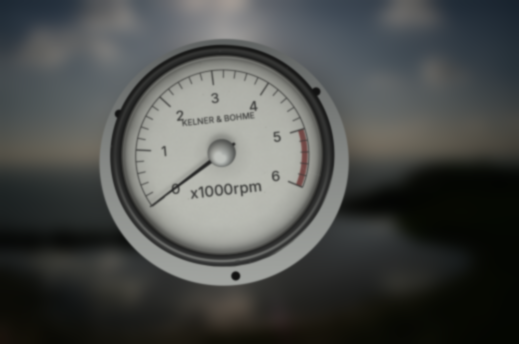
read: 0 rpm
